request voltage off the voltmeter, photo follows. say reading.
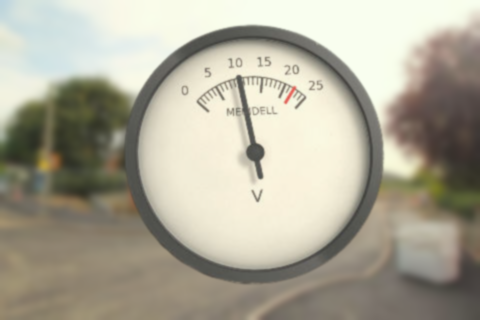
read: 10 V
